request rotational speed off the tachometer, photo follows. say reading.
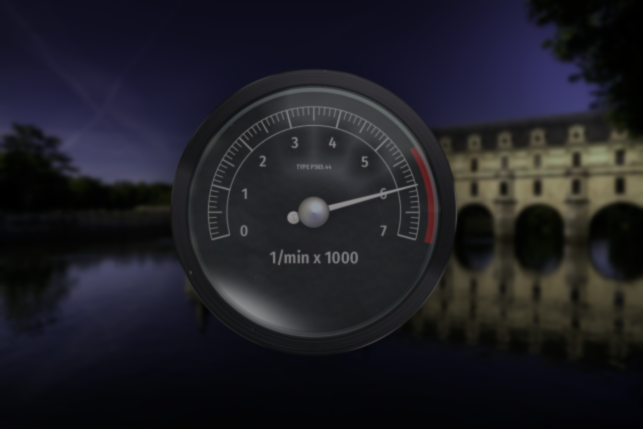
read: 6000 rpm
